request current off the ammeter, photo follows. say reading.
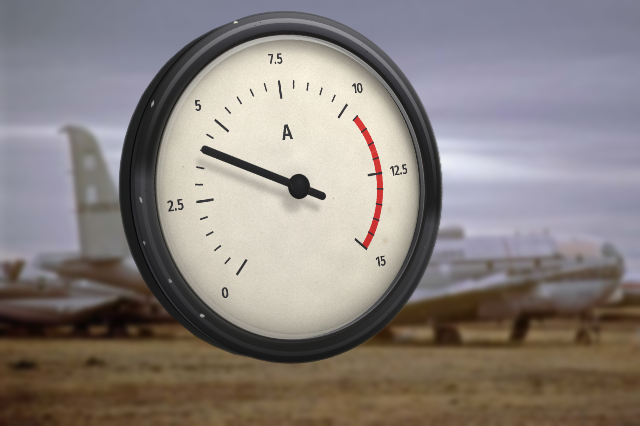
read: 4 A
